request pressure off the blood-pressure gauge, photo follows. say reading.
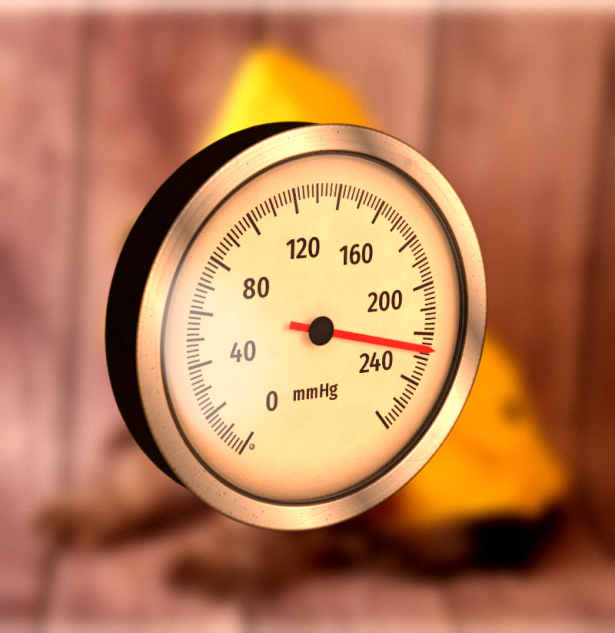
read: 226 mmHg
